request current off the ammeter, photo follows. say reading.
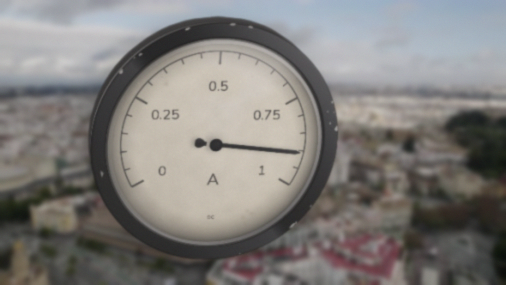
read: 0.9 A
